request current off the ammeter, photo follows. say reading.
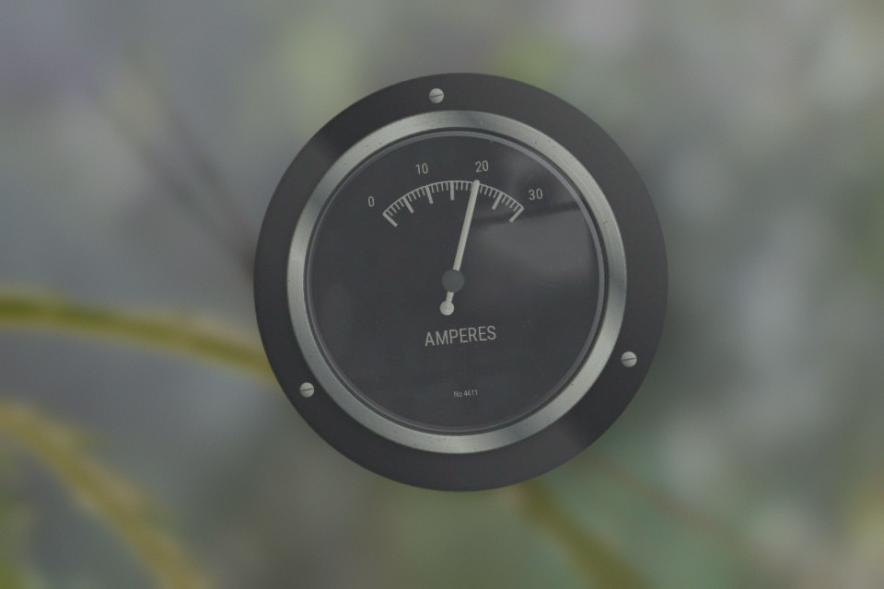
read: 20 A
